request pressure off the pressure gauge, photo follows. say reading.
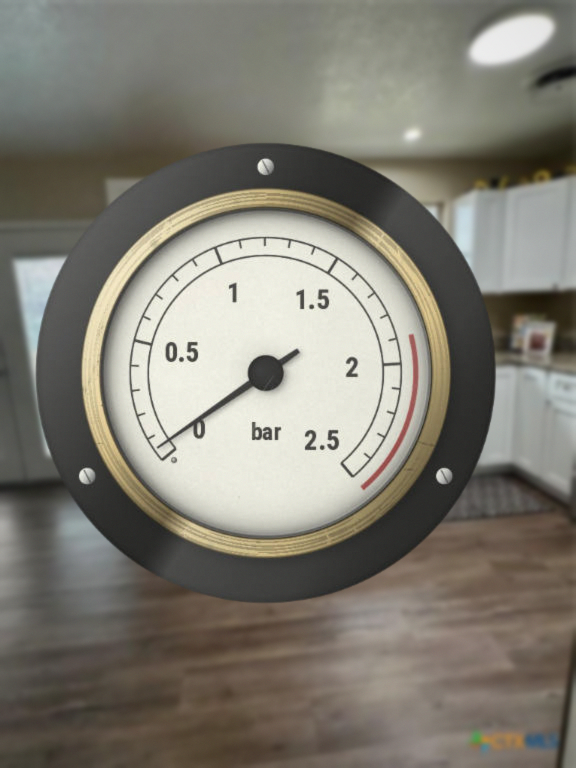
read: 0.05 bar
